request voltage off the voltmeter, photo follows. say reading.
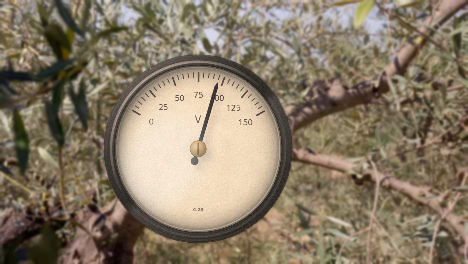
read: 95 V
